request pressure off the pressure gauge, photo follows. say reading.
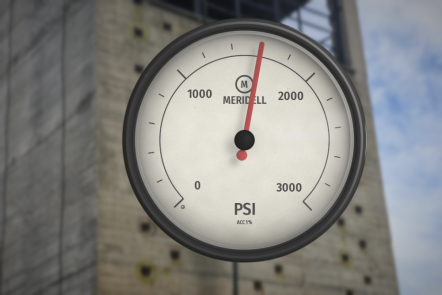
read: 1600 psi
